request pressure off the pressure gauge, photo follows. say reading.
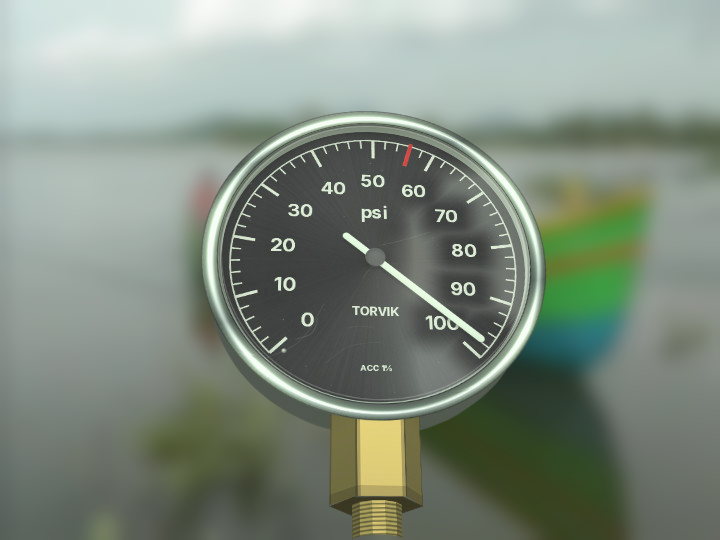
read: 98 psi
